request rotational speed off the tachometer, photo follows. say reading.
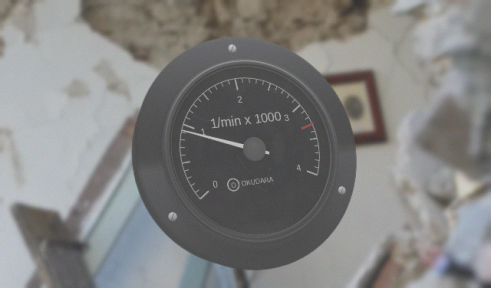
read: 900 rpm
